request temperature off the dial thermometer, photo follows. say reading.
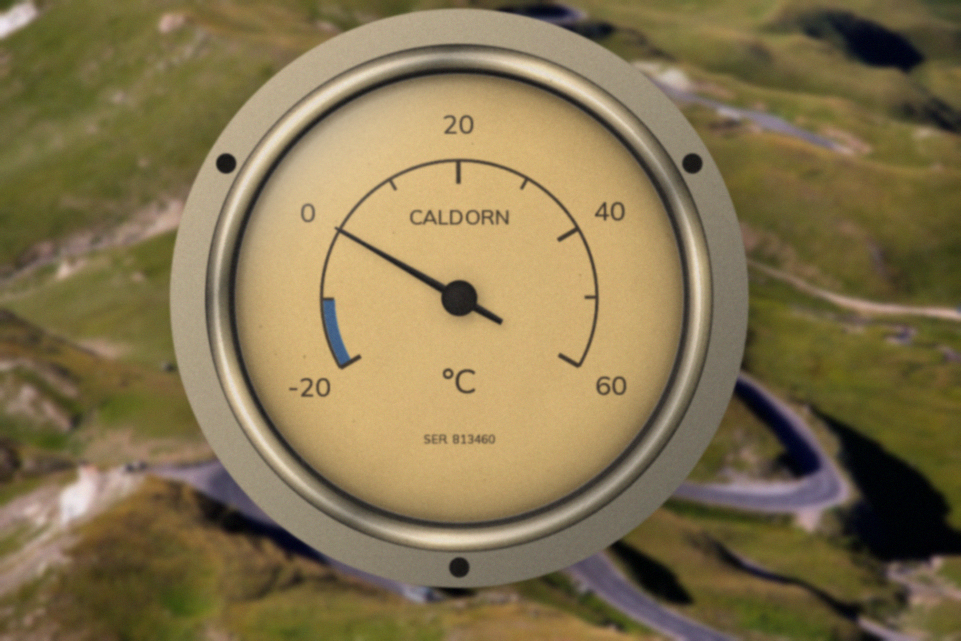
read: 0 °C
